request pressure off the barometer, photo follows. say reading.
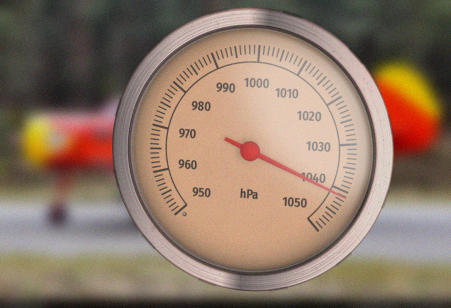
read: 1041 hPa
